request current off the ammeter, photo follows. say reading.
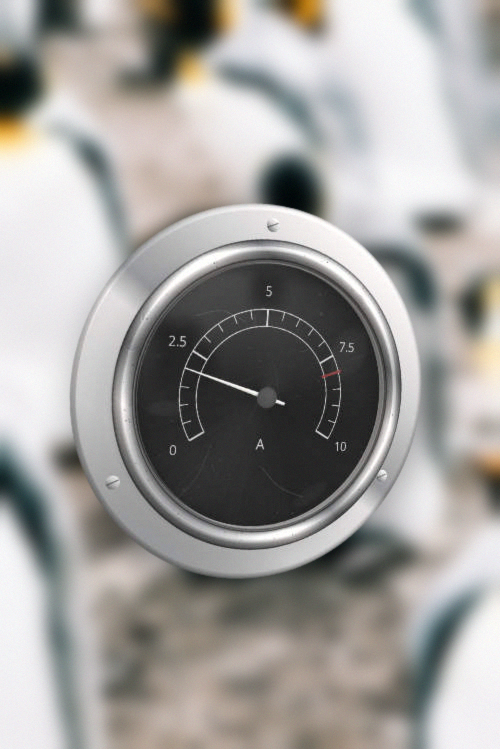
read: 2 A
